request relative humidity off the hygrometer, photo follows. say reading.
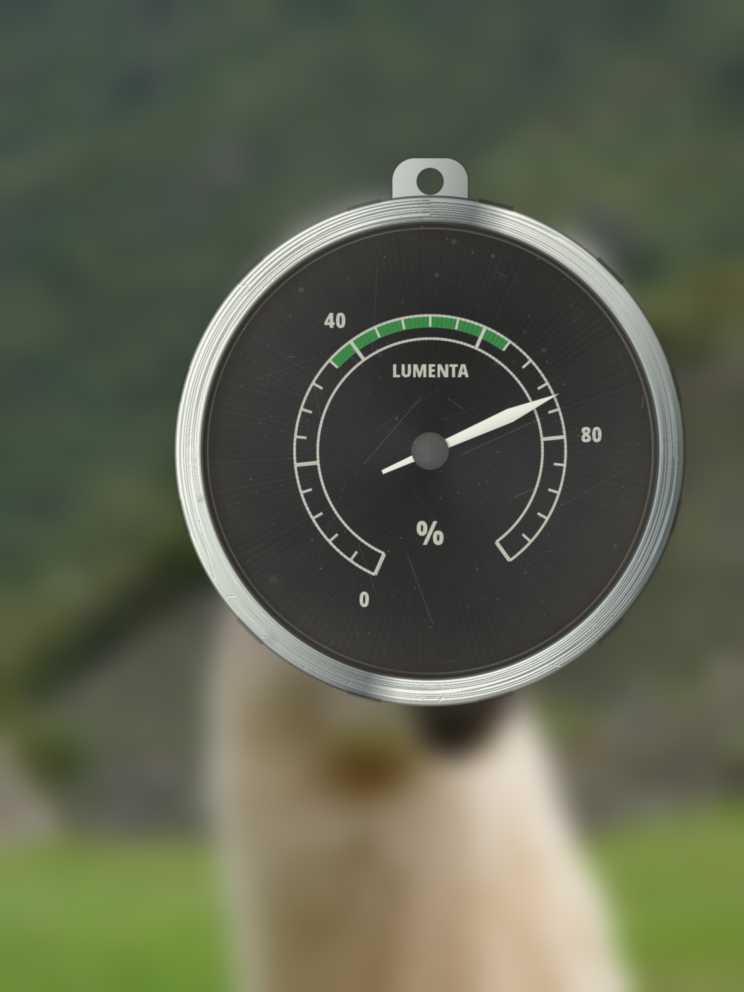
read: 74 %
